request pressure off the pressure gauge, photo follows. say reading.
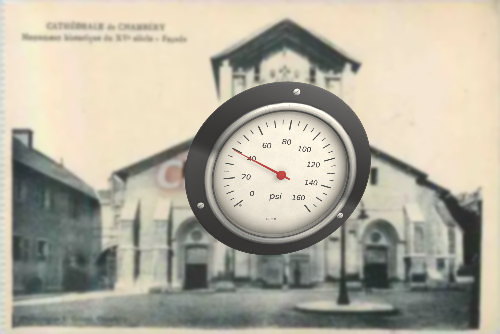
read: 40 psi
